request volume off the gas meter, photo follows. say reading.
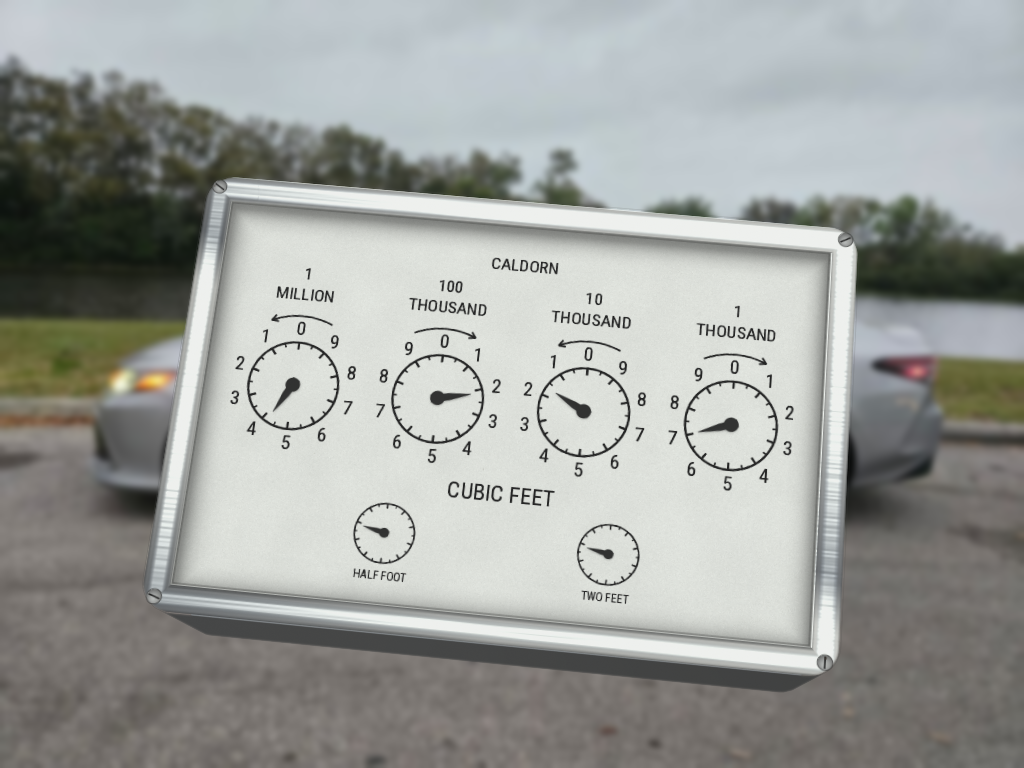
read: 421700 ft³
